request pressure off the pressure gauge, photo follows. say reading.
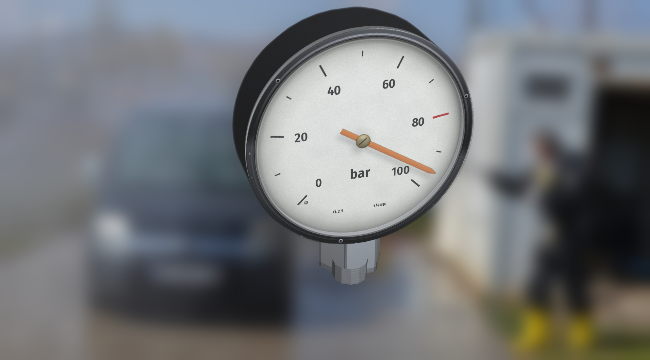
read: 95 bar
